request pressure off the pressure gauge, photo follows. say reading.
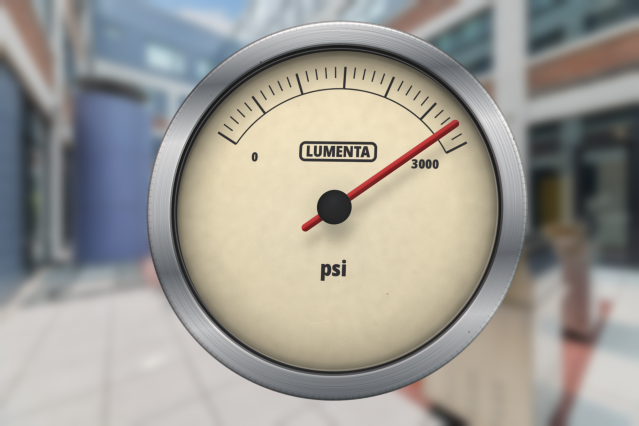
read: 2800 psi
